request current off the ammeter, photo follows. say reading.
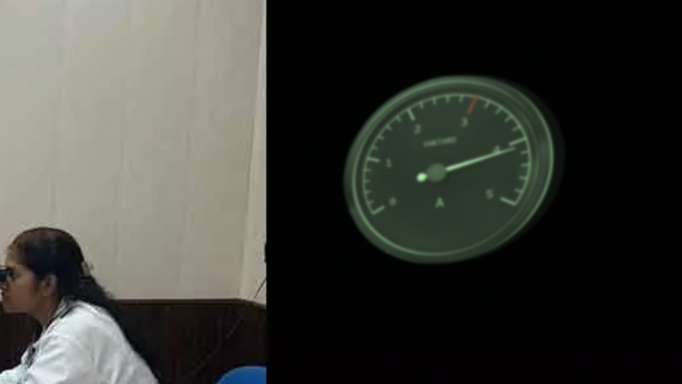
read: 4.1 A
